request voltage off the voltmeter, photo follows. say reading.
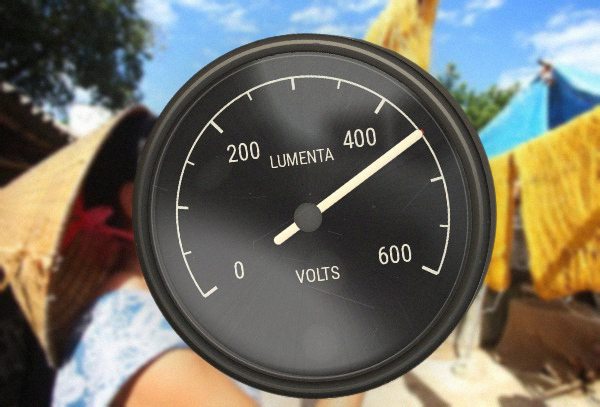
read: 450 V
